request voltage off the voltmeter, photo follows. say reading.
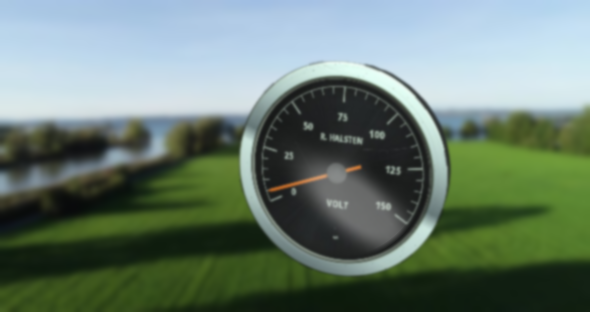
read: 5 V
